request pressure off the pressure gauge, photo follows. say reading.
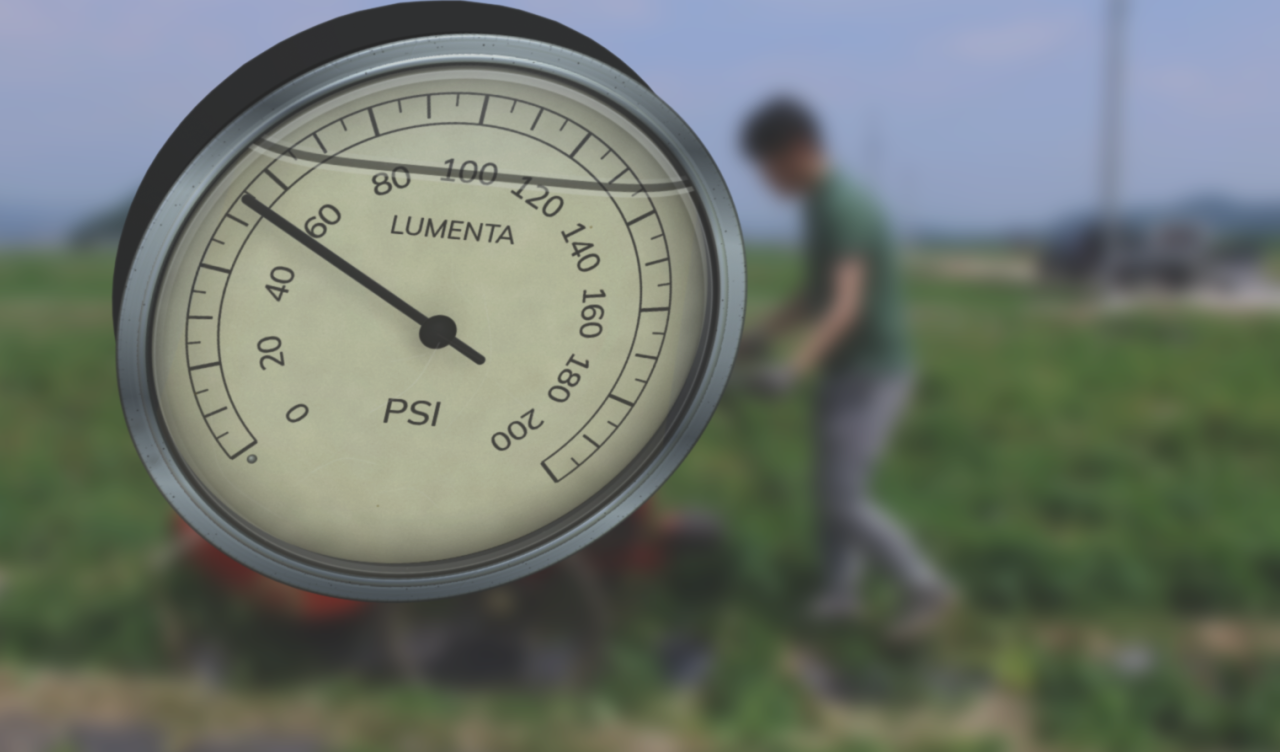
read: 55 psi
